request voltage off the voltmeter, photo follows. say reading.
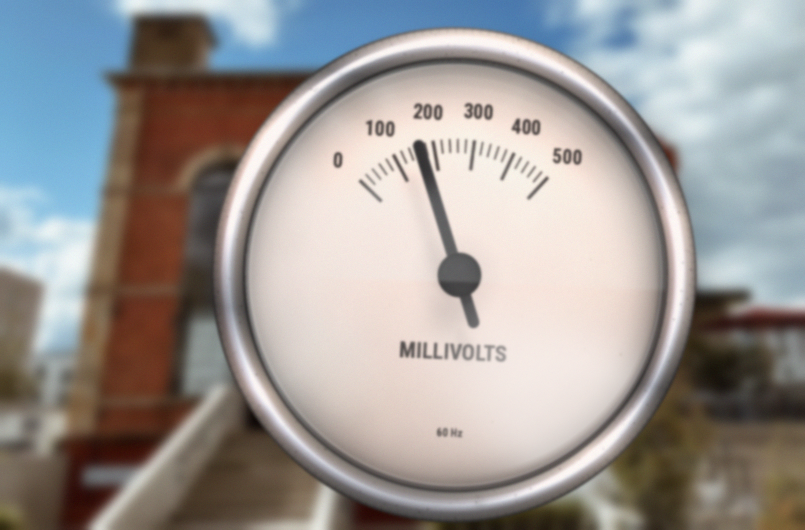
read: 160 mV
